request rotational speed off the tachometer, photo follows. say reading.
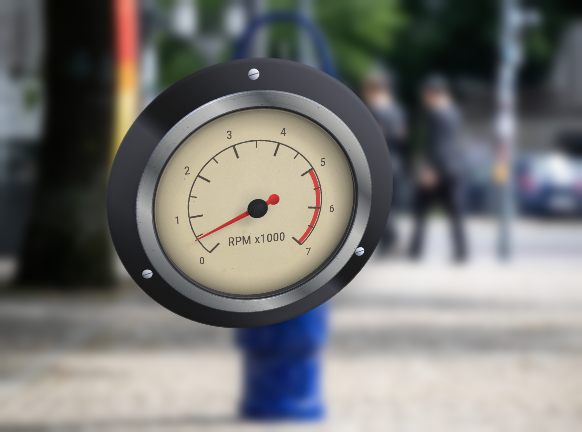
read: 500 rpm
